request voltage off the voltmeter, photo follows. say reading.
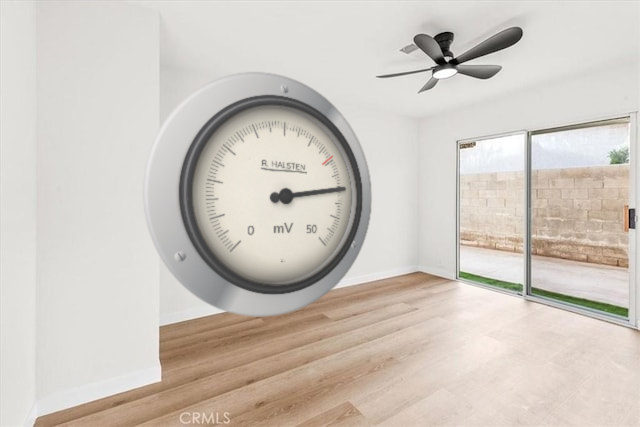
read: 40 mV
